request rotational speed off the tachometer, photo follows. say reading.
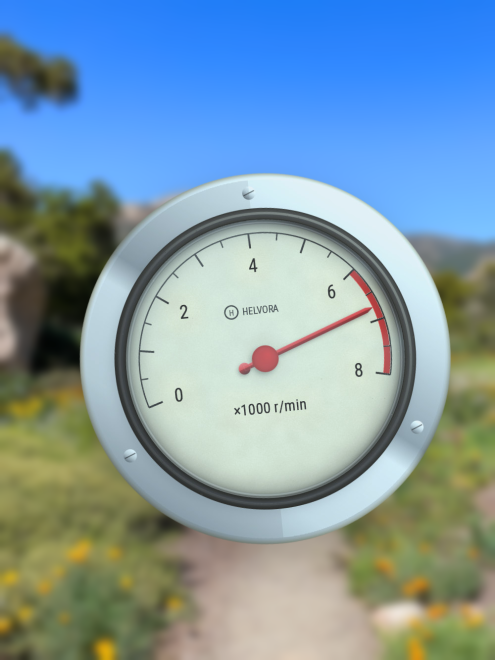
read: 6750 rpm
